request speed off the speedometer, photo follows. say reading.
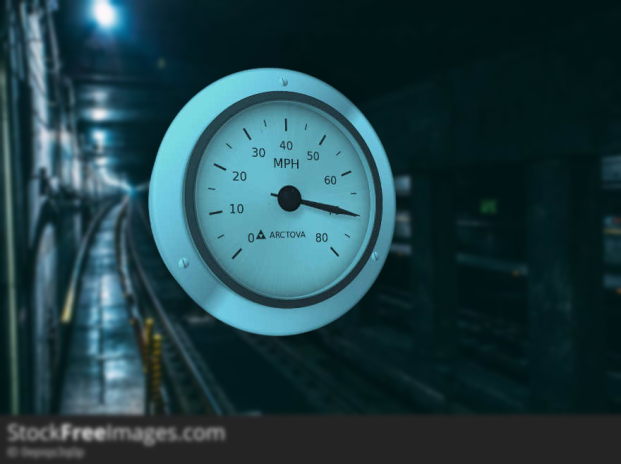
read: 70 mph
